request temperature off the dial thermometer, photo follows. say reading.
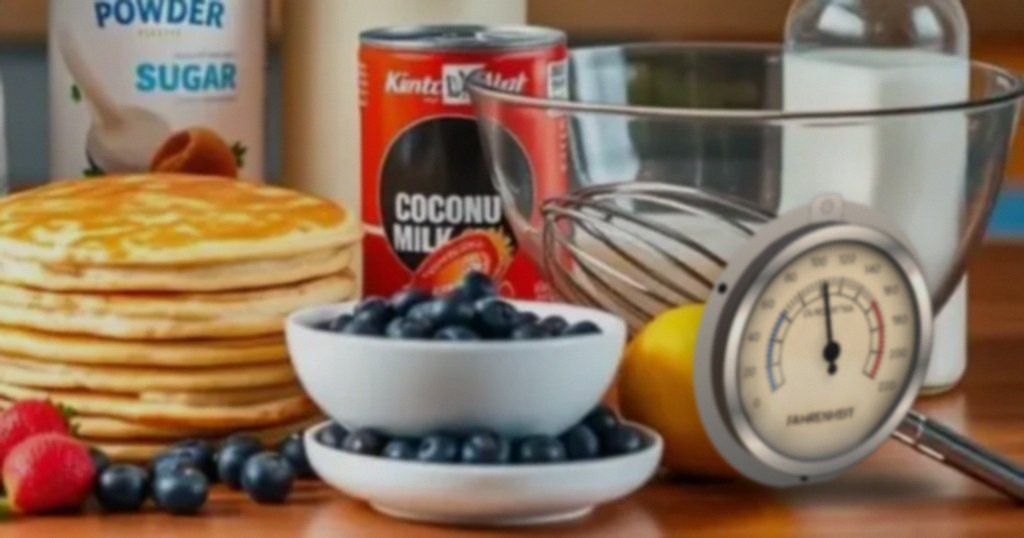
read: 100 °F
